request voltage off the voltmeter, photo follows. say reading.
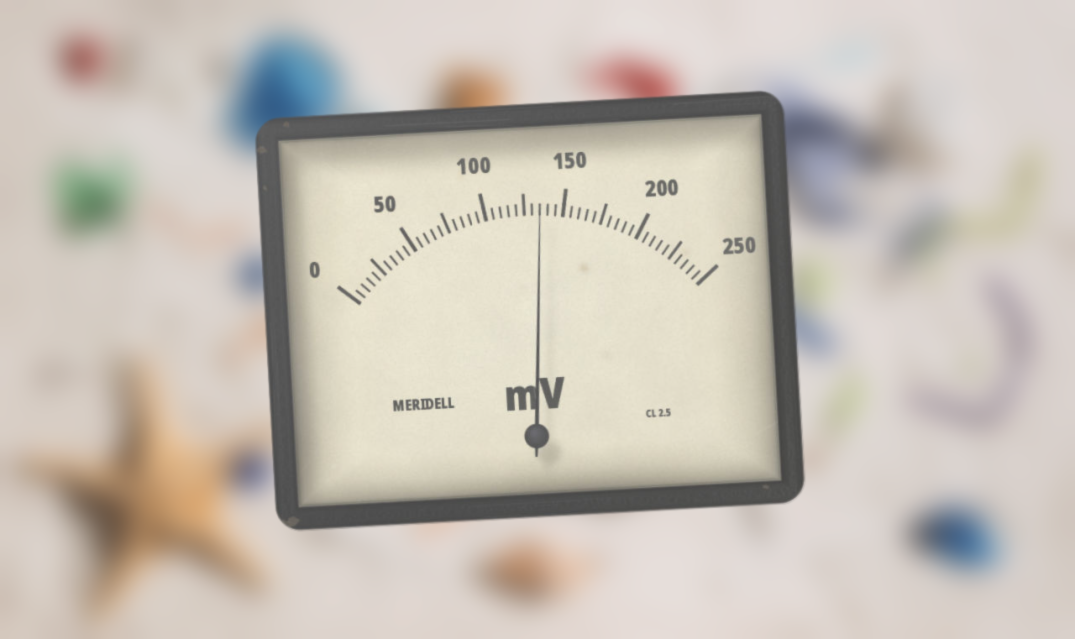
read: 135 mV
